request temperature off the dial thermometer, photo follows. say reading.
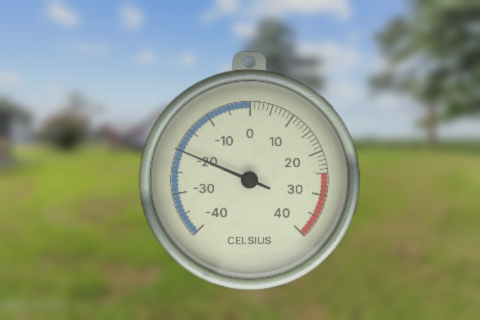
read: -20 °C
